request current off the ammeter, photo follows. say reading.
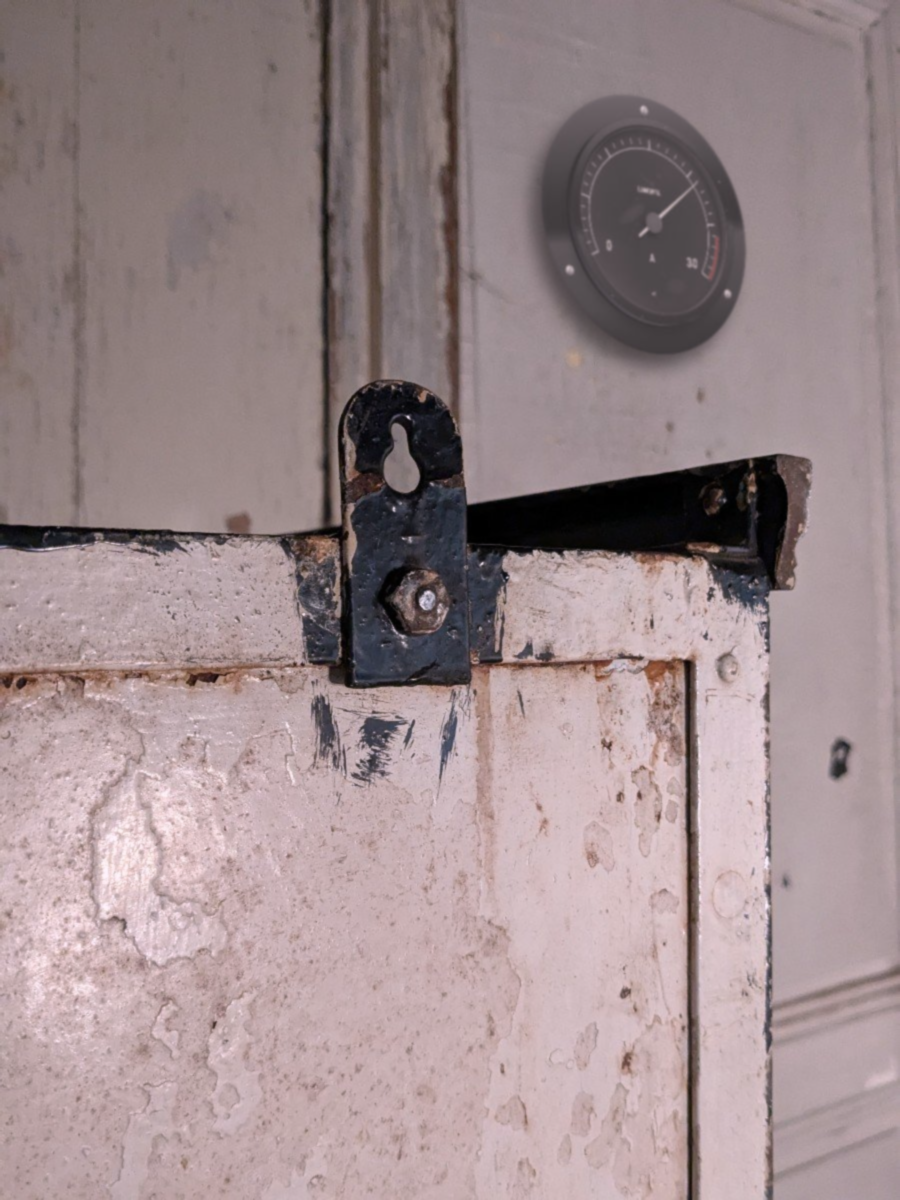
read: 21 A
